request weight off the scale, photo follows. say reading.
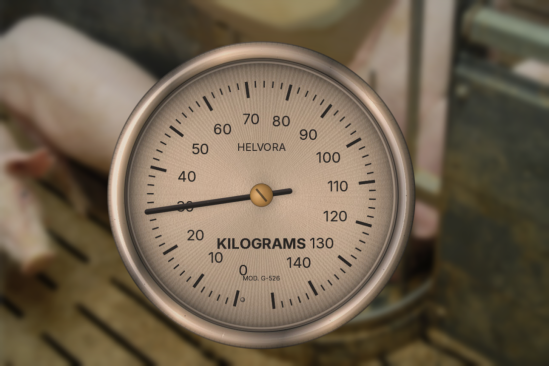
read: 30 kg
